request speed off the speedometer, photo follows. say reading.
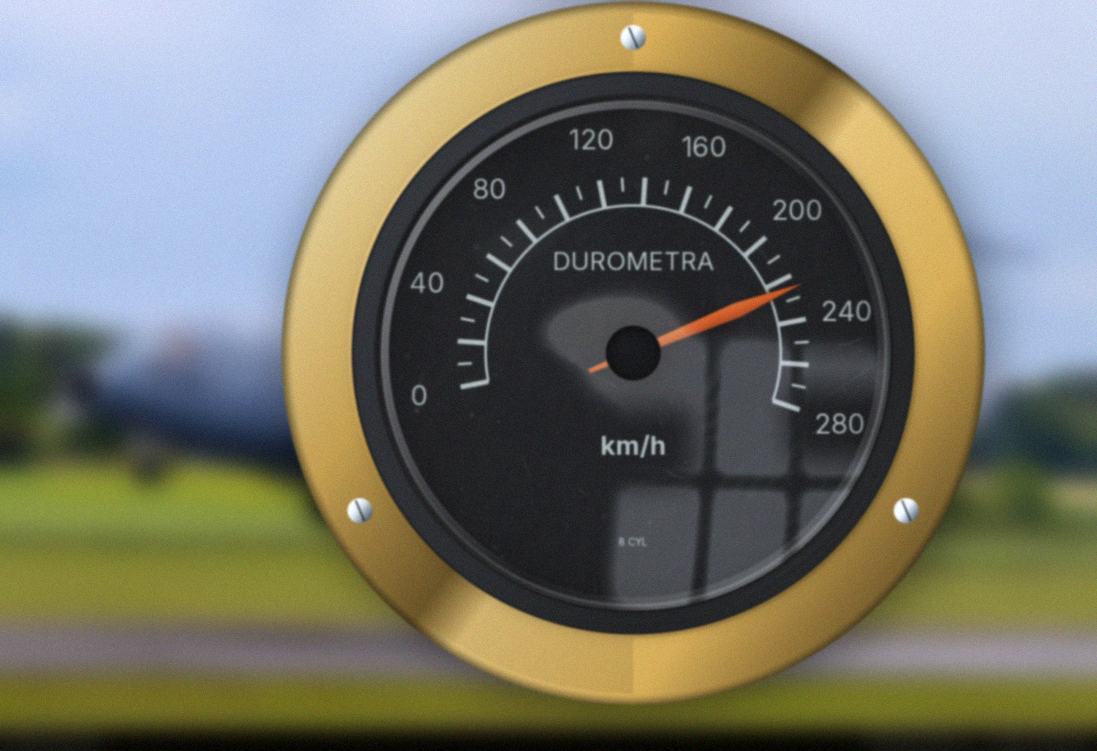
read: 225 km/h
